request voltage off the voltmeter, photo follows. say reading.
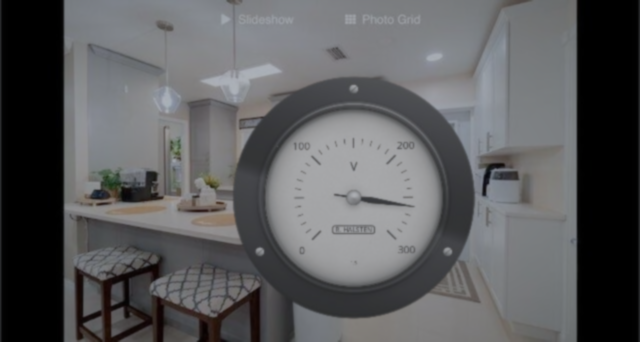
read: 260 V
